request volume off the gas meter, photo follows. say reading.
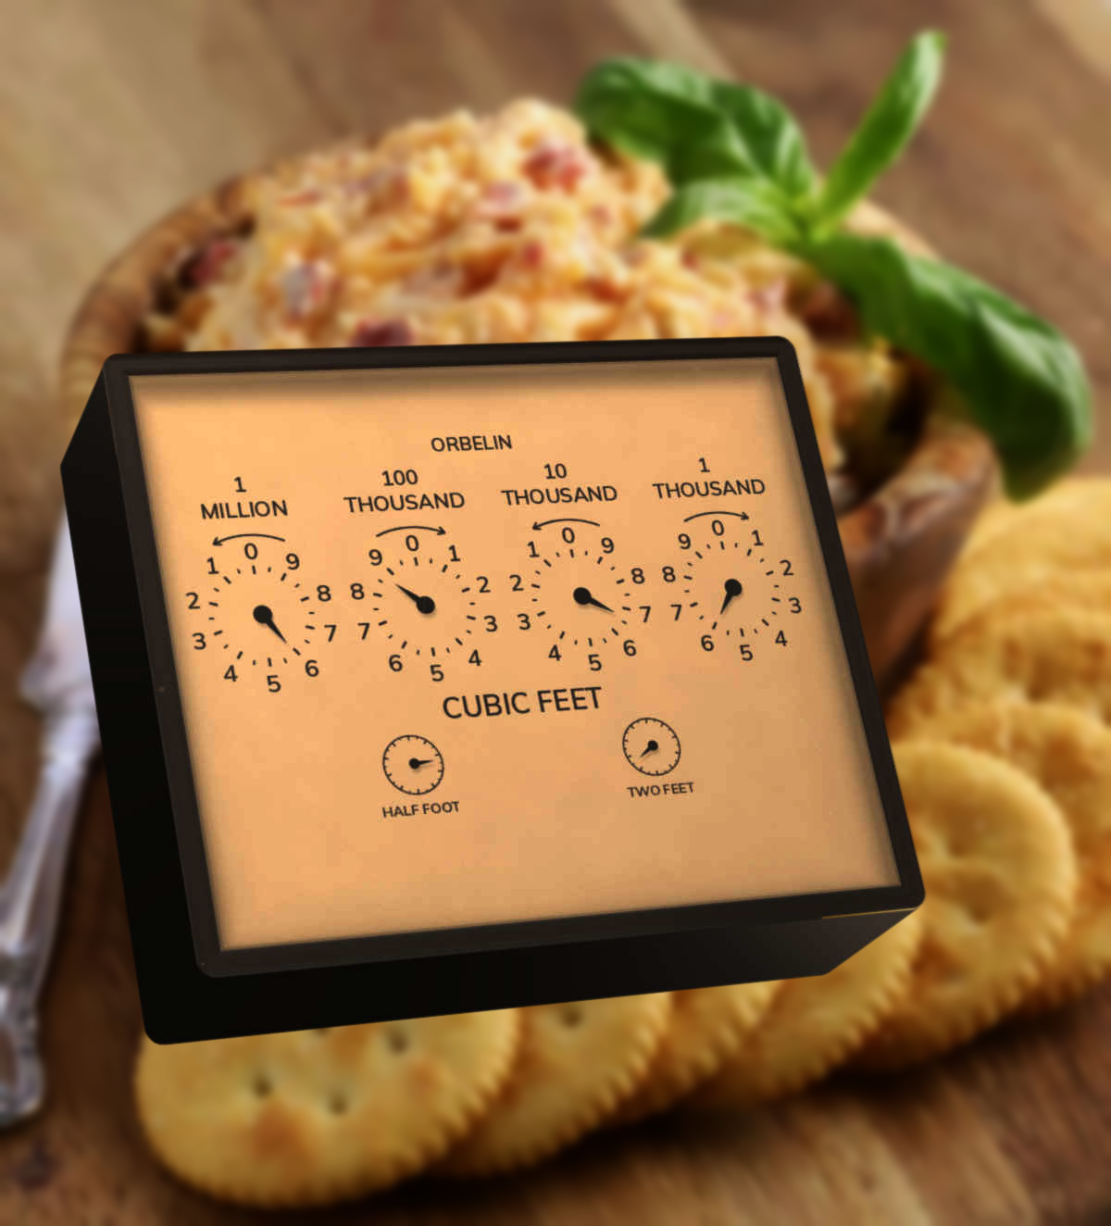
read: 586600 ft³
